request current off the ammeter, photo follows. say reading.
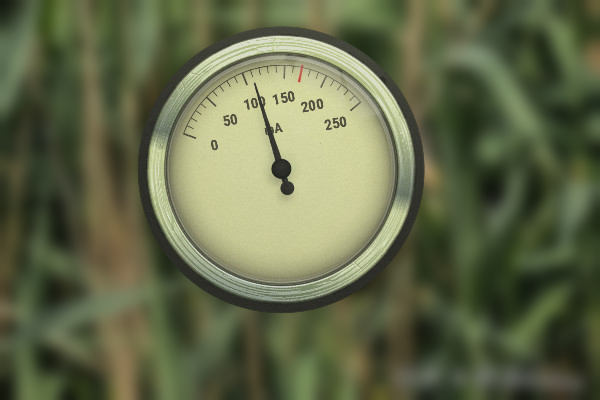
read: 110 mA
